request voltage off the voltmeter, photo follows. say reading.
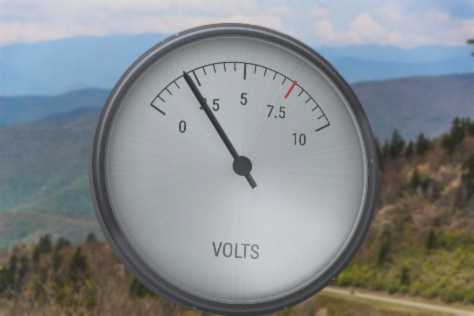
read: 2 V
